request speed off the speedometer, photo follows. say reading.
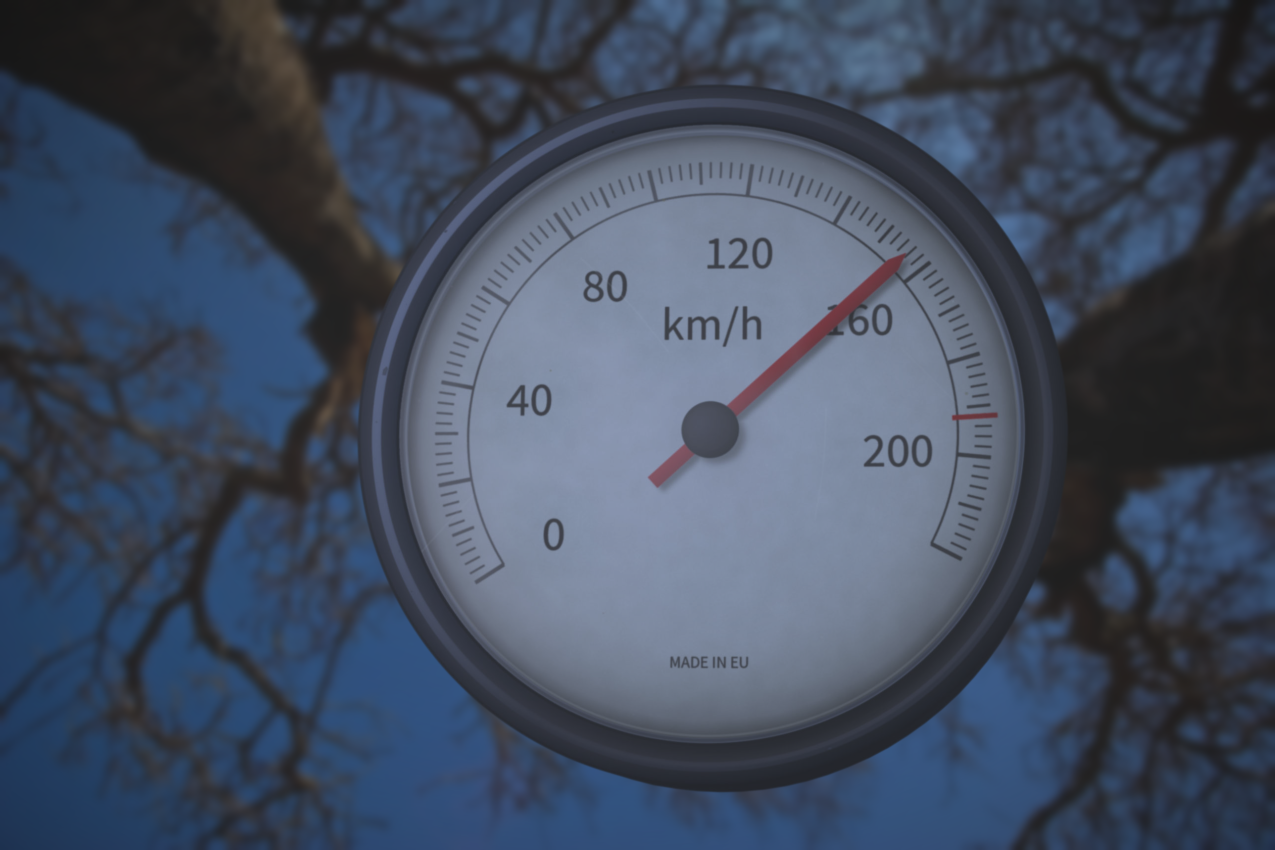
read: 156 km/h
